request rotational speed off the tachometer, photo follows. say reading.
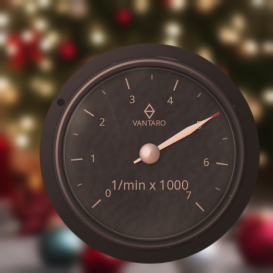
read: 5000 rpm
